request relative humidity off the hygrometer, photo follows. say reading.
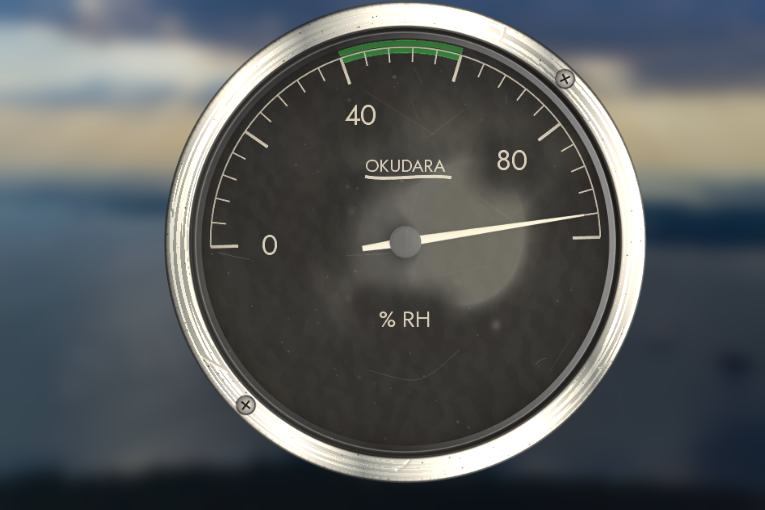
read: 96 %
